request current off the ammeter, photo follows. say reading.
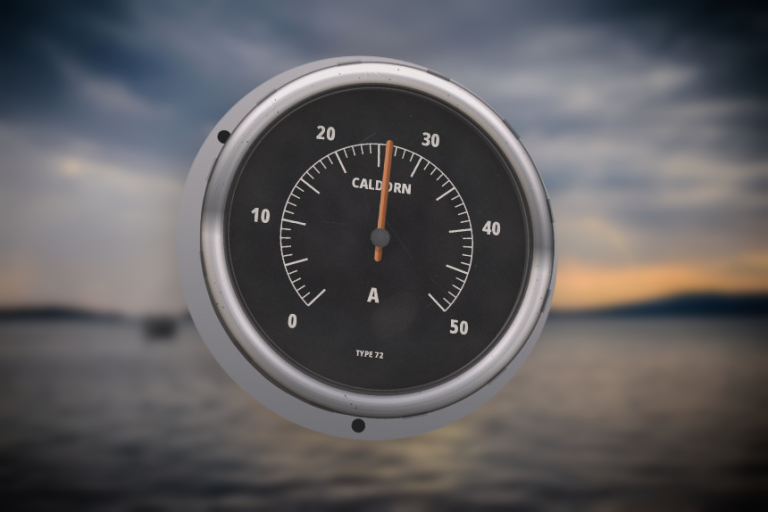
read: 26 A
